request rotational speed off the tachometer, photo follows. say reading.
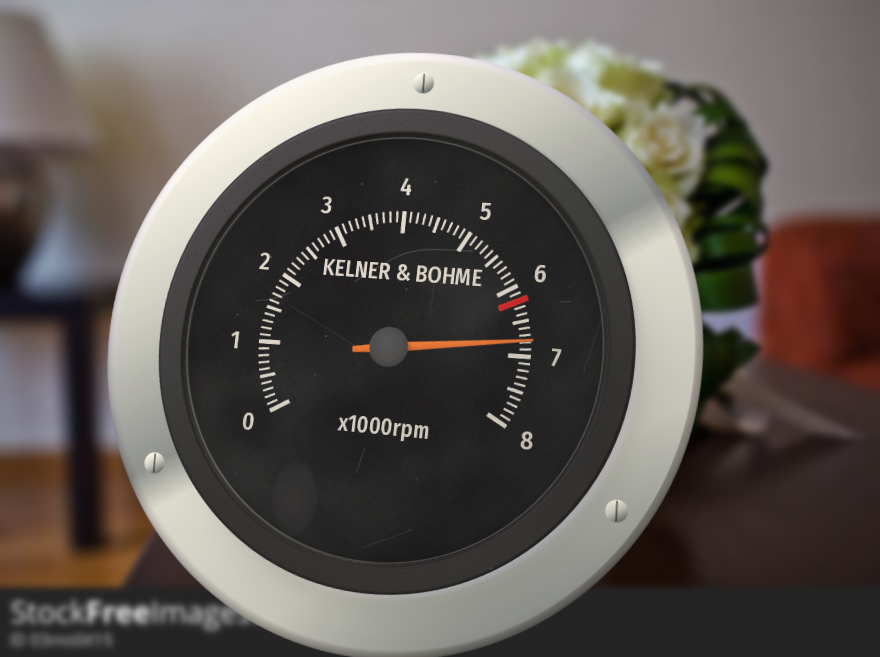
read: 6800 rpm
